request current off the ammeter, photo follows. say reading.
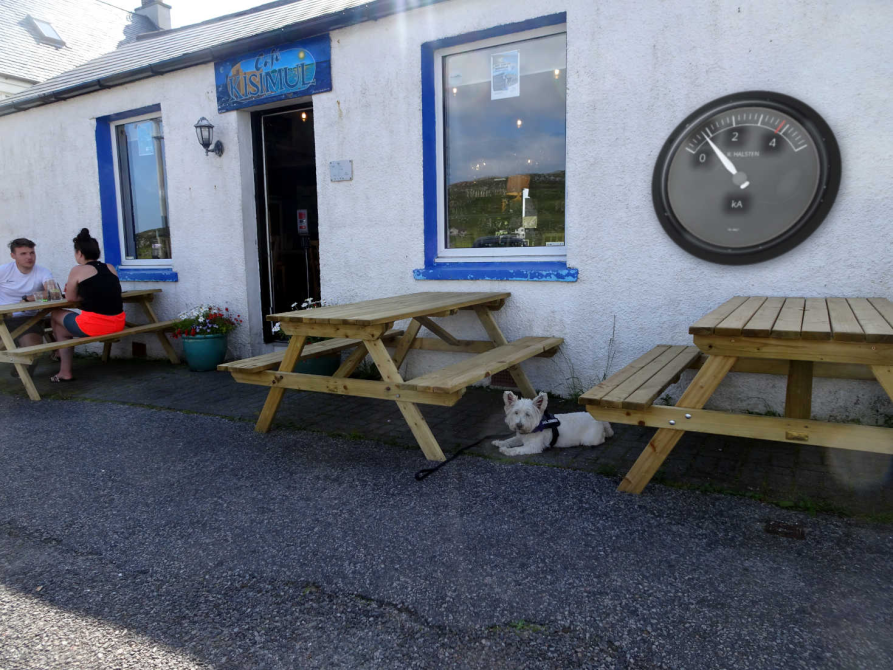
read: 0.8 kA
